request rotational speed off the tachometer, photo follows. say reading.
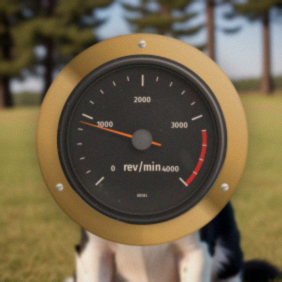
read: 900 rpm
